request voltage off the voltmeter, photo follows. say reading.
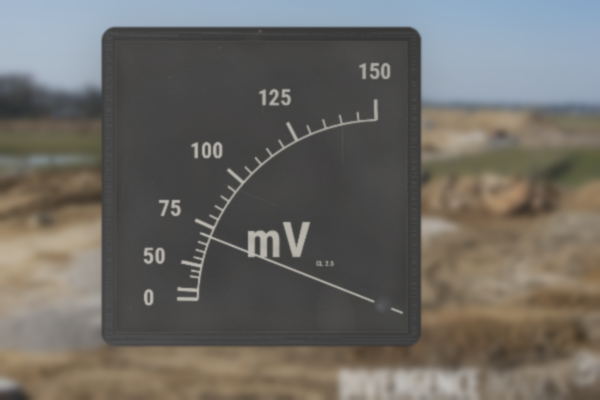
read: 70 mV
